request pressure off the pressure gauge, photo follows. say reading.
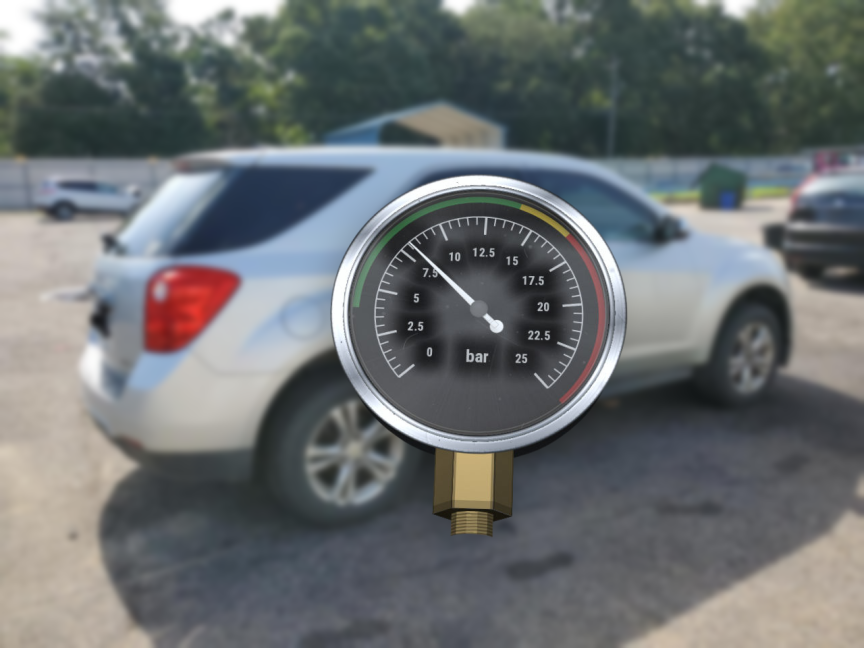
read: 8 bar
